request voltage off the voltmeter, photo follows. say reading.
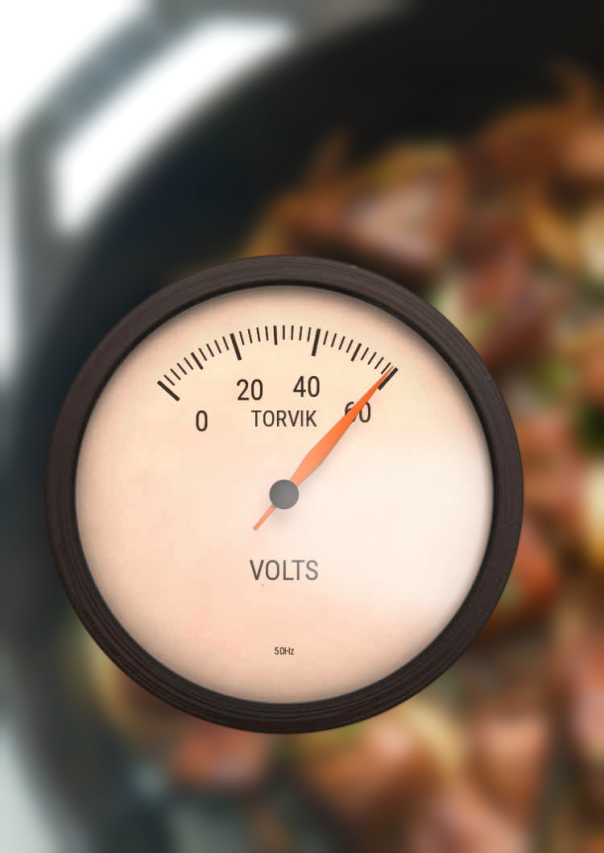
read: 59 V
